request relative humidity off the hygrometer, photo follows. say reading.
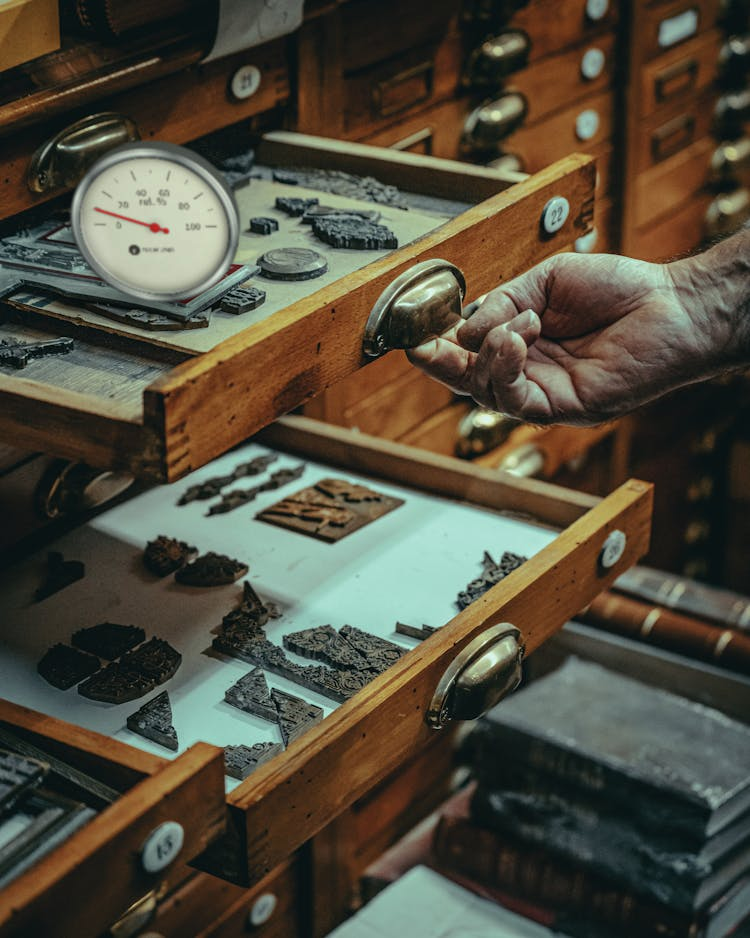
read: 10 %
